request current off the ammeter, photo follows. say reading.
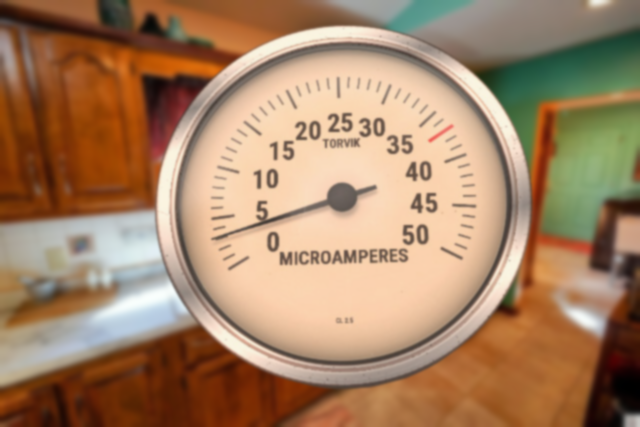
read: 3 µA
